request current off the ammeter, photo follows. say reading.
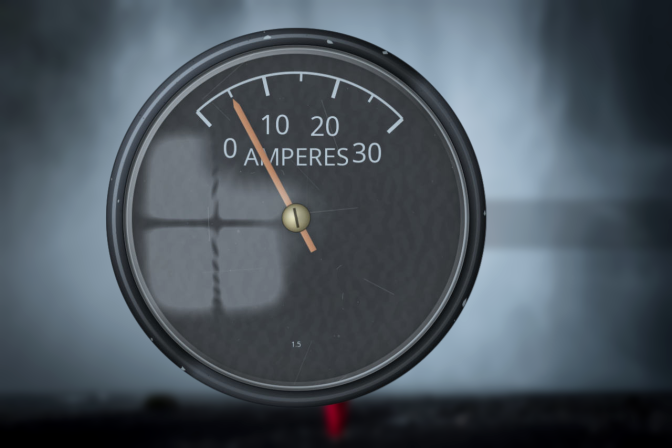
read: 5 A
